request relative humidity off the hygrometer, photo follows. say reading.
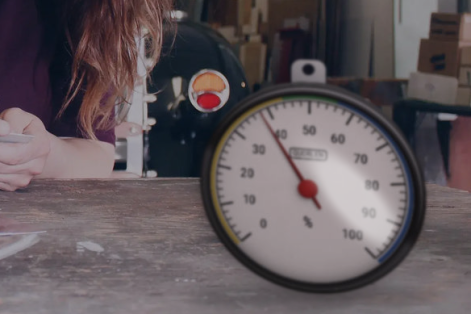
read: 38 %
